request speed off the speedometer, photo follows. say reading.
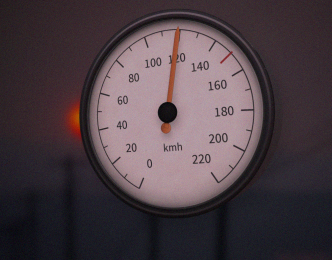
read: 120 km/h
